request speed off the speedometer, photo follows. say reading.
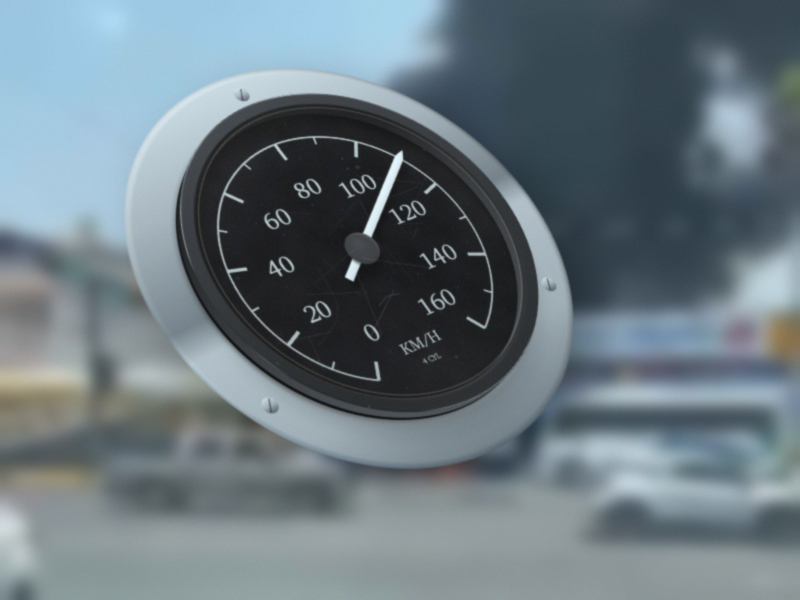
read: 110 km/h
